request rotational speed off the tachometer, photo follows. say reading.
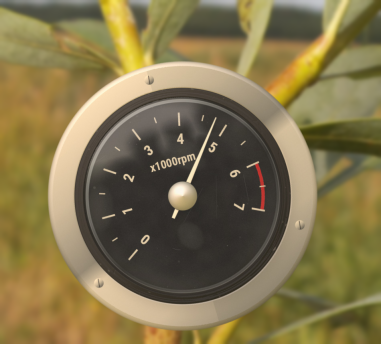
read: 4750 rpm
